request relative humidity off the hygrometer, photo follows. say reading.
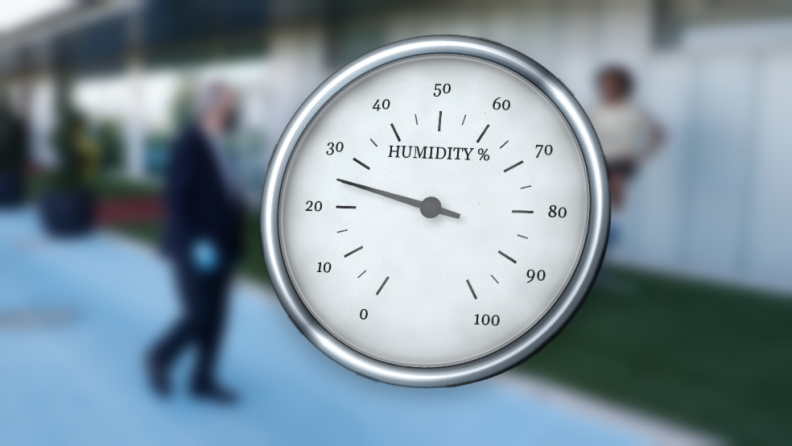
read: 25 %
